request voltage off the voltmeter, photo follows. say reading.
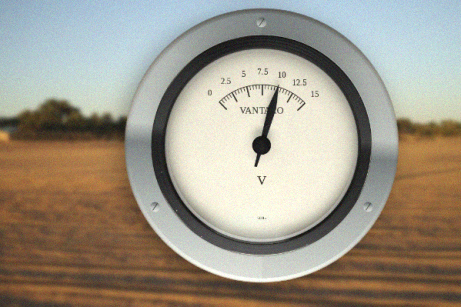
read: 10 V
